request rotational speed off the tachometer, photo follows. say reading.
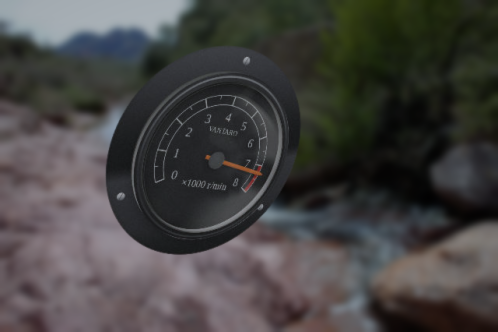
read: 7250 rpm
